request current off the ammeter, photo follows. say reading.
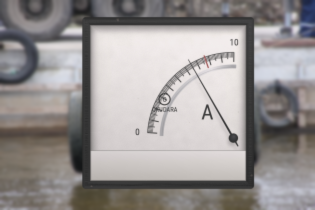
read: 6.5 A
